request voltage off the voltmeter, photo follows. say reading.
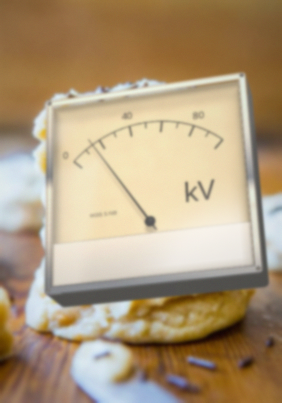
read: 15 kV
